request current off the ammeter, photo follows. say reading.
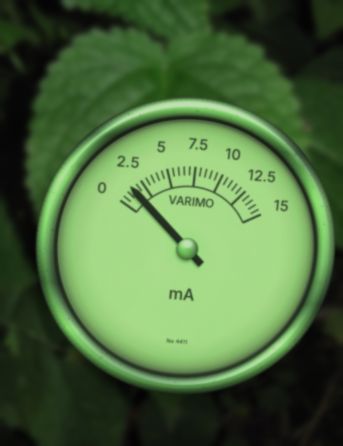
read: 1.5 mA
